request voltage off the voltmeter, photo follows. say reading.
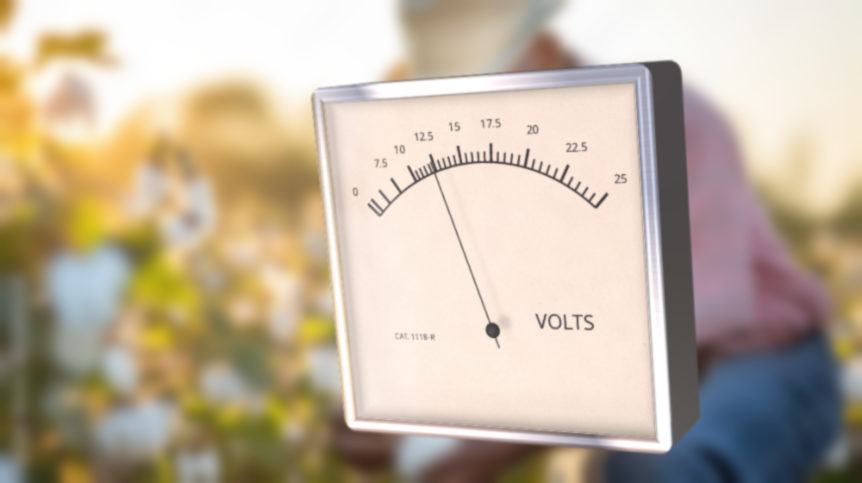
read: 12.5 V
